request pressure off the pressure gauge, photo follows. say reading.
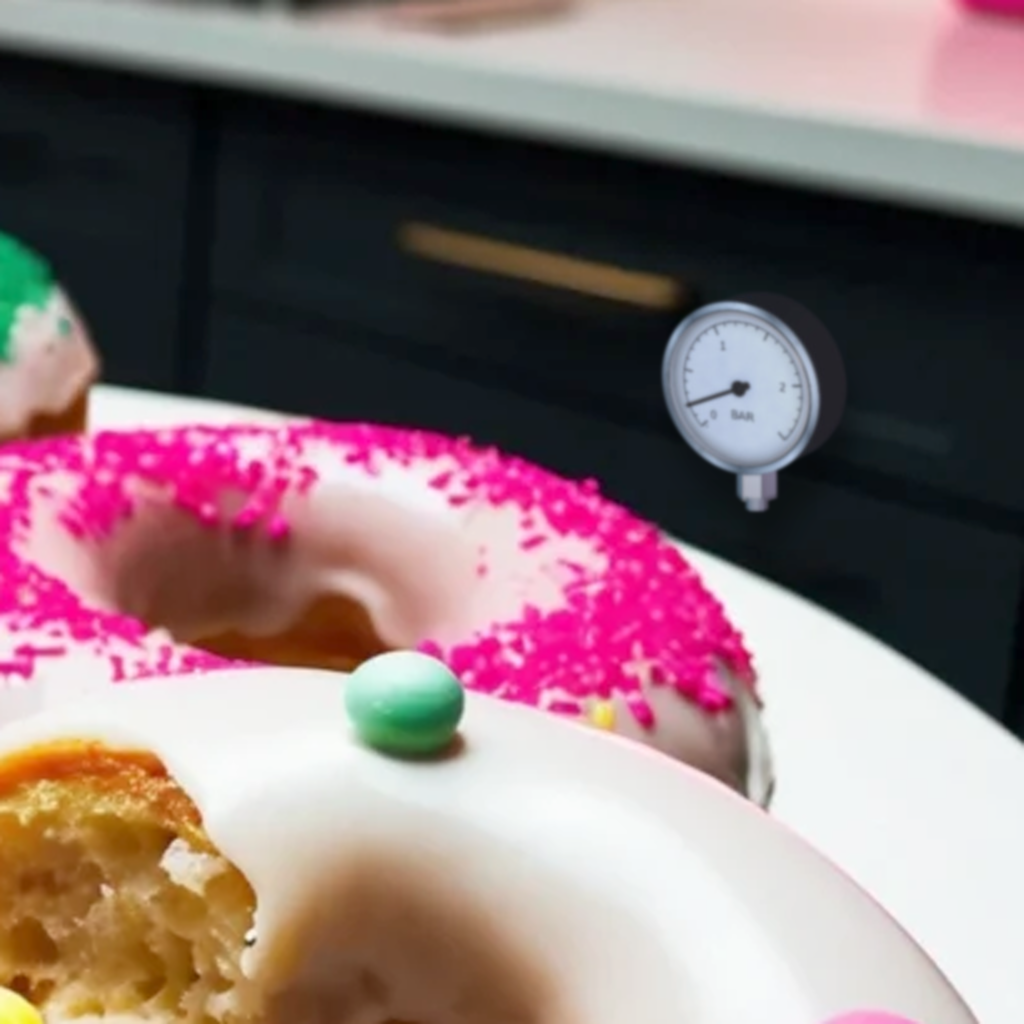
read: 0.2 bar
